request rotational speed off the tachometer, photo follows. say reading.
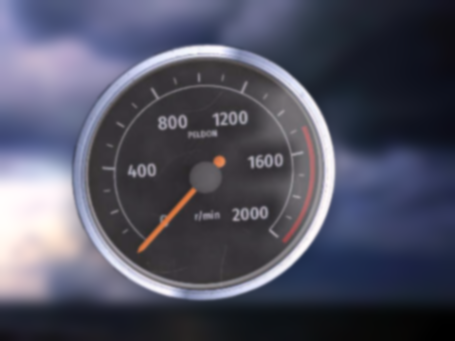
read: 0 rpm
